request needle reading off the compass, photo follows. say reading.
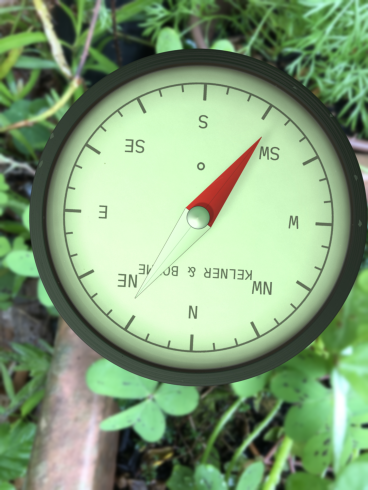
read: 215 °
